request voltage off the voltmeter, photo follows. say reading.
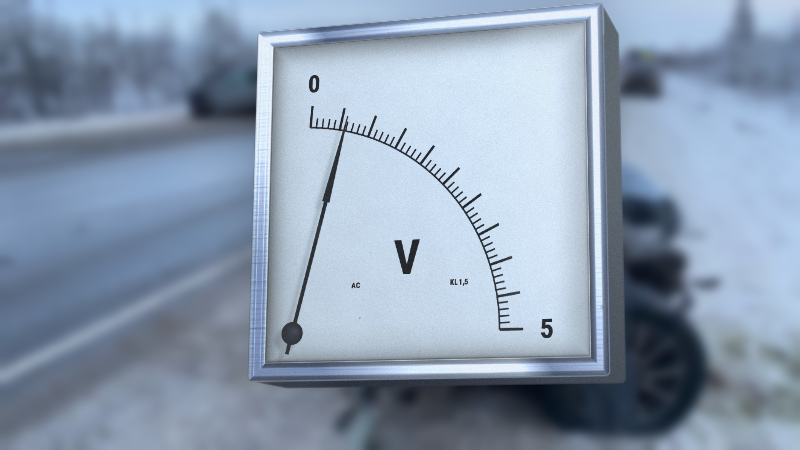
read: 0.6 V
